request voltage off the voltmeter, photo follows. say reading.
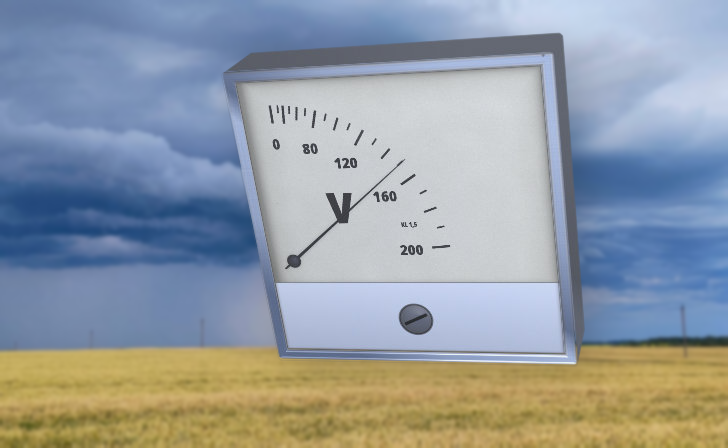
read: 150 V
